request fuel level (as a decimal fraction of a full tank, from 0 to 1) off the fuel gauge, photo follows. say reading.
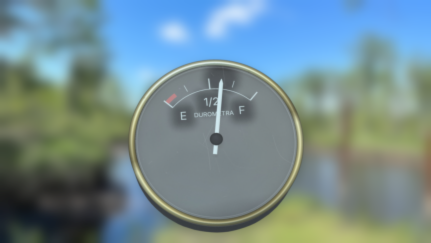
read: 0.625
